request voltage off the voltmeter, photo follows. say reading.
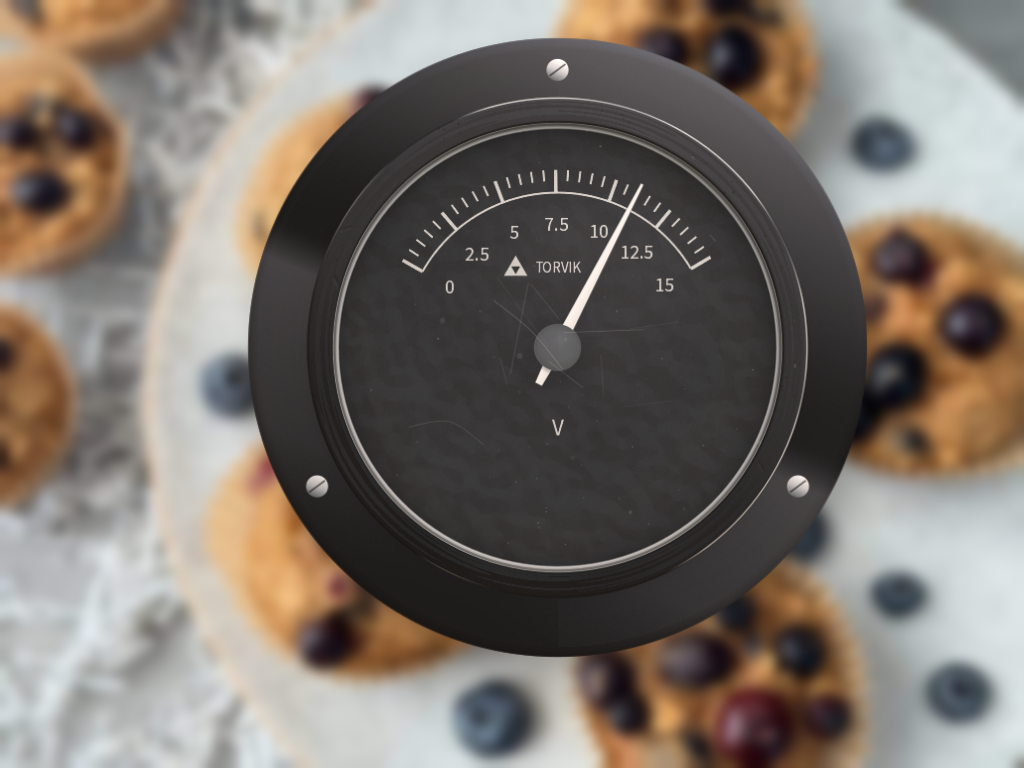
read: 11 V
